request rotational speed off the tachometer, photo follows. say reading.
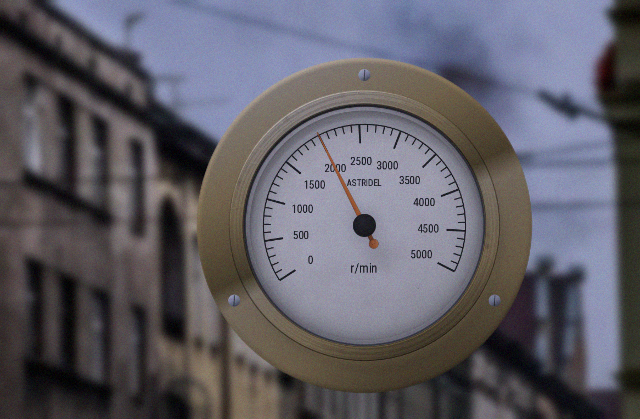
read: 2000 rpm
